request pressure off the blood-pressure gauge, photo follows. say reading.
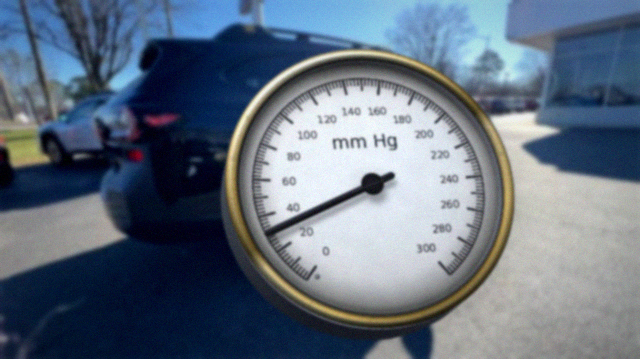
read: 30 mmHg
